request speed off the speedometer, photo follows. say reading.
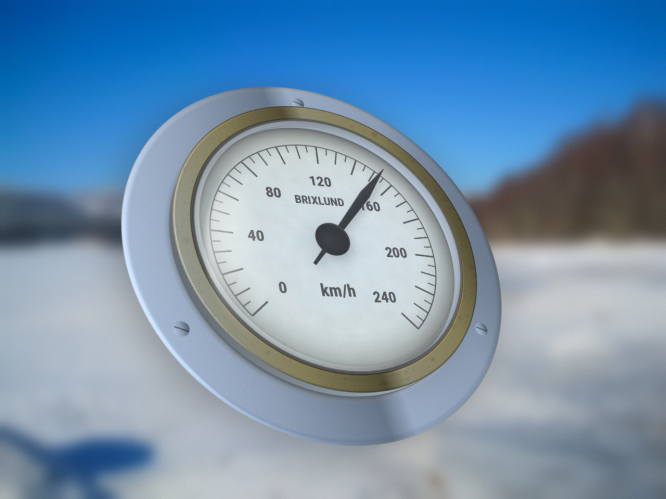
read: 152.5 km/h
